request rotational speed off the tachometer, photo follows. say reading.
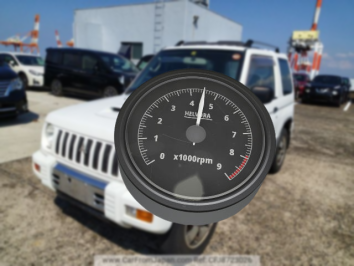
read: 4500 rpm
